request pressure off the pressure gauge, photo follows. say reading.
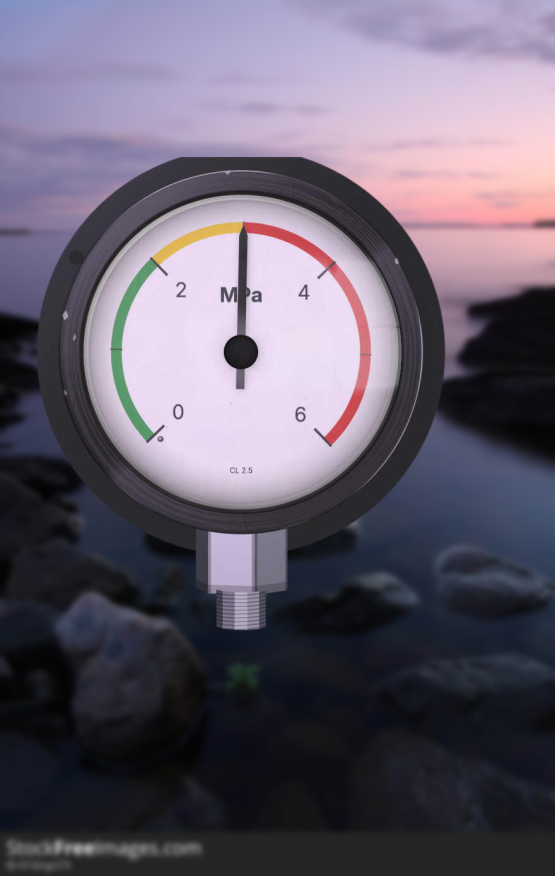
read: 3 MPa
